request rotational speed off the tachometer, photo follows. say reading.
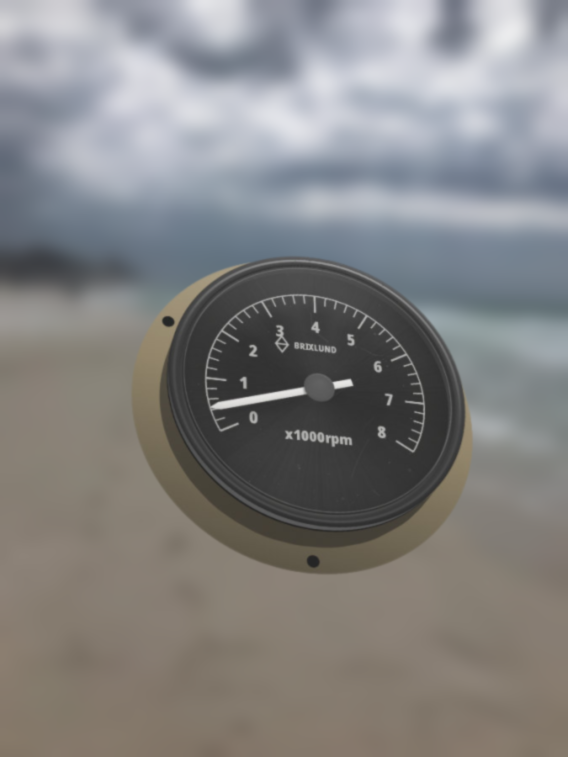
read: 400 rpm
